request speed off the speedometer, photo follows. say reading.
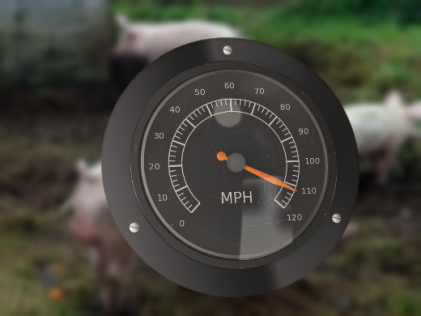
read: 112 mph
